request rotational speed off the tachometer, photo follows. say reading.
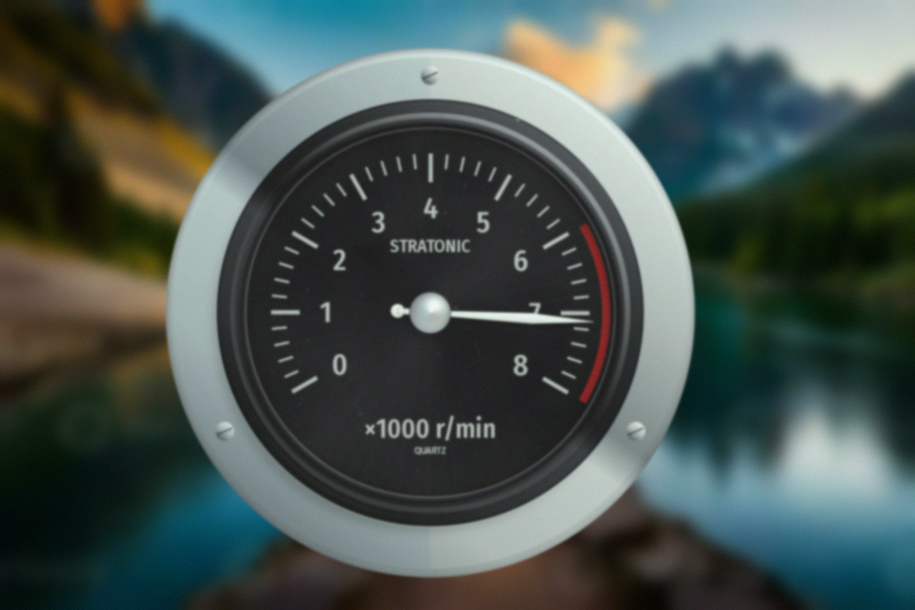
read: 7100 rpm
